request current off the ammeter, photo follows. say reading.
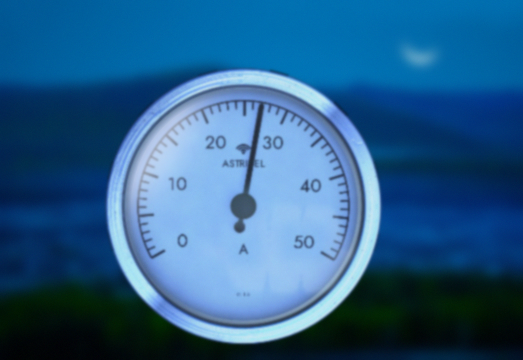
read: 27 A
